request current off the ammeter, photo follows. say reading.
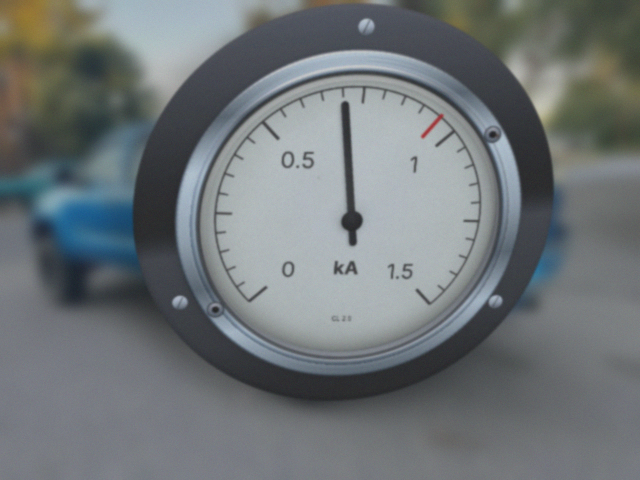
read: 0.7 kA
